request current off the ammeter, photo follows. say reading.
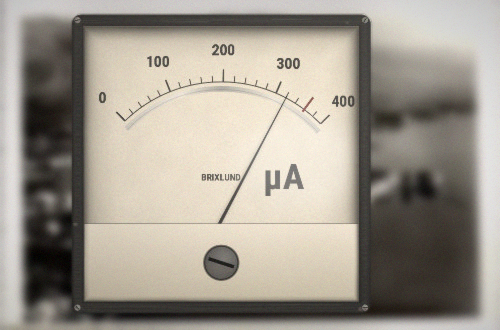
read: 320 µA
